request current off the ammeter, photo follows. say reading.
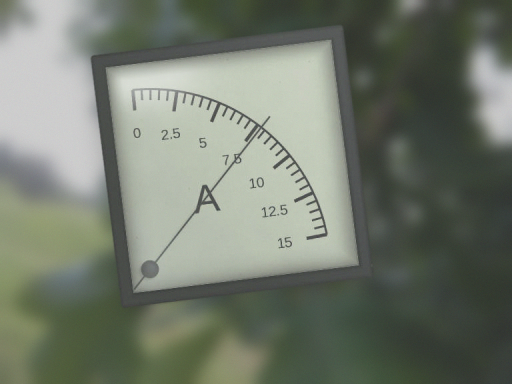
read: 7.75 A
